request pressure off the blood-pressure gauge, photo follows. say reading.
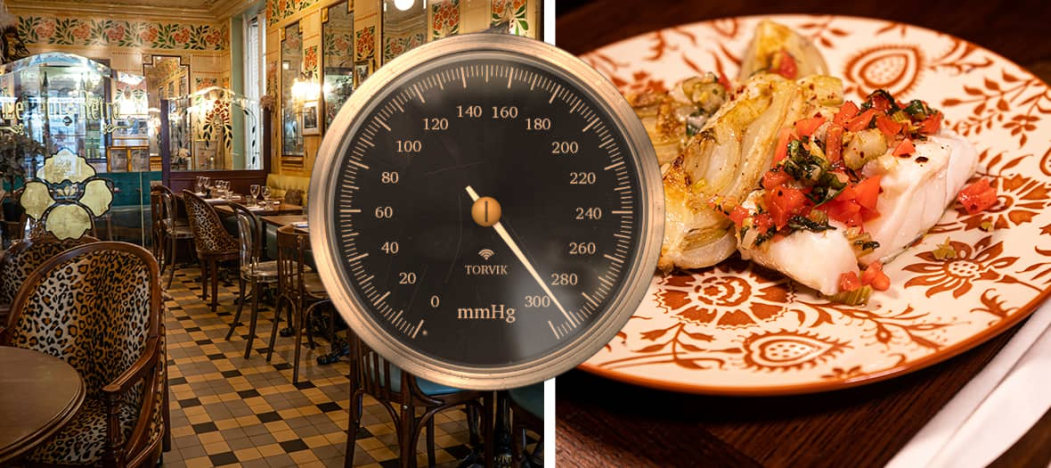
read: 292 mmHg
